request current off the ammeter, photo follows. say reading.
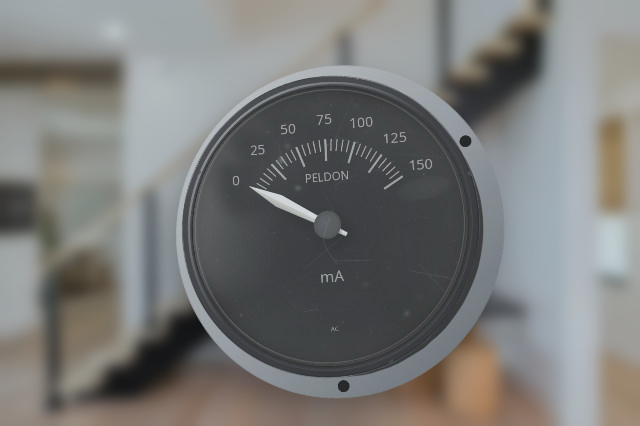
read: 0 mA
